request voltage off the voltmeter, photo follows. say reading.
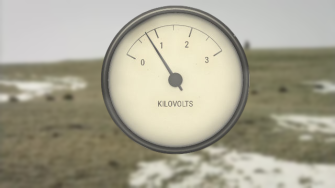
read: 0.75 kV
